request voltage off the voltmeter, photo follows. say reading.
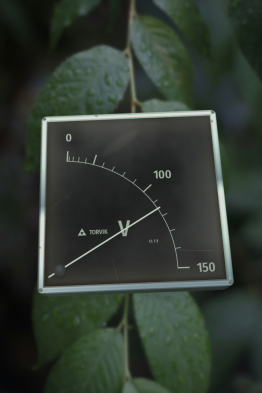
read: 115 V
